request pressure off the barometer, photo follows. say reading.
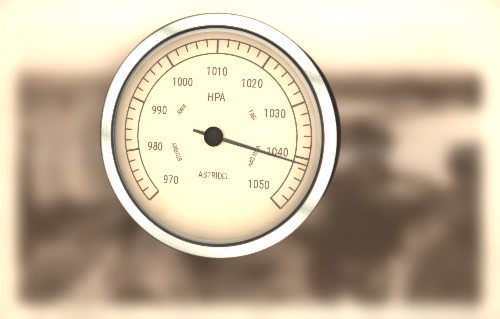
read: 1041 hPa
